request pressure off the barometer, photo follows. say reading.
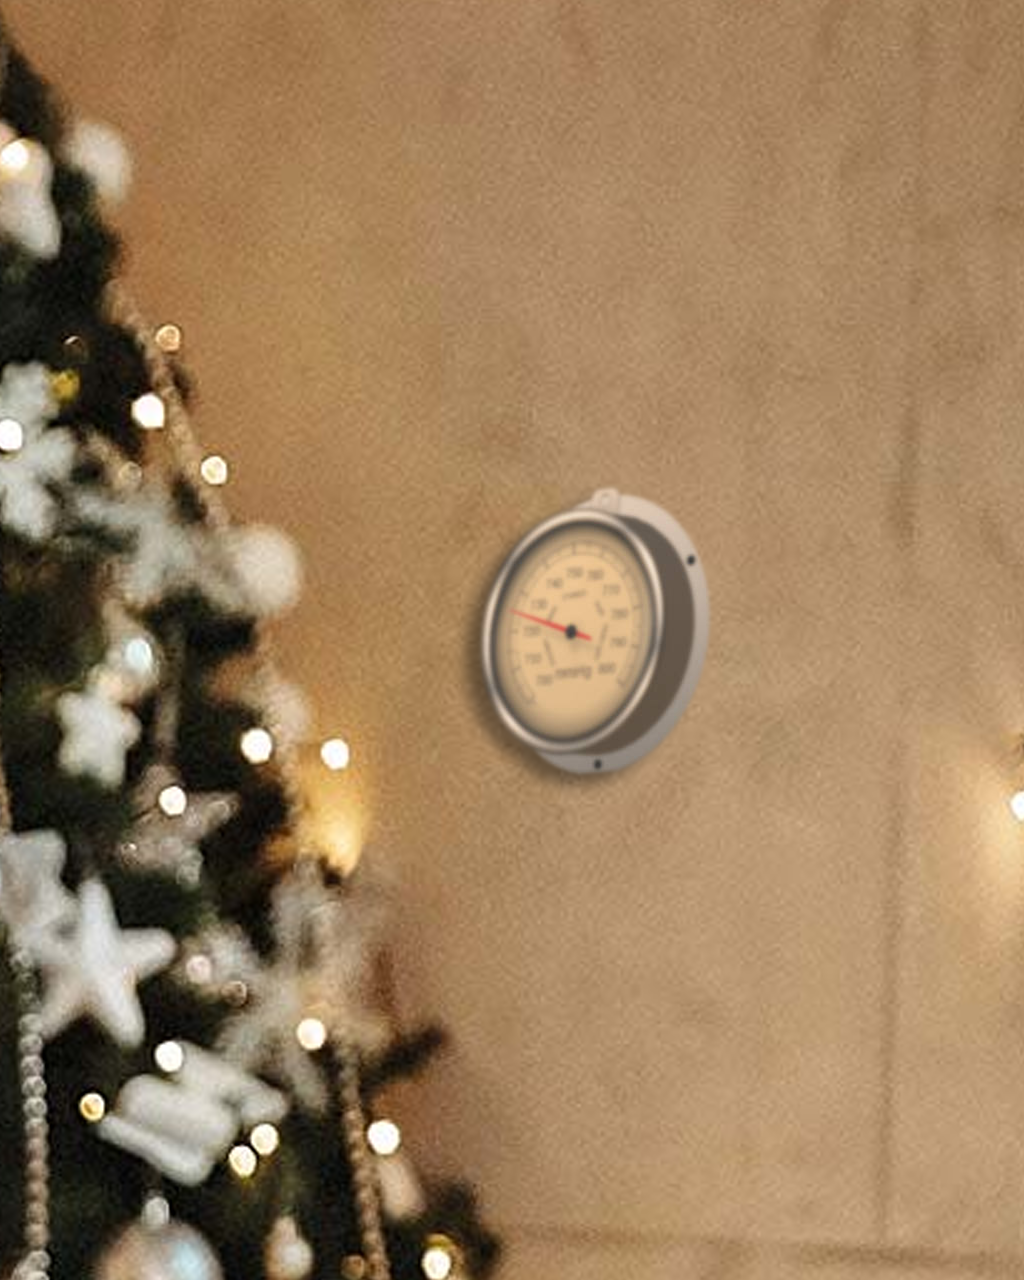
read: 725 mmHg
